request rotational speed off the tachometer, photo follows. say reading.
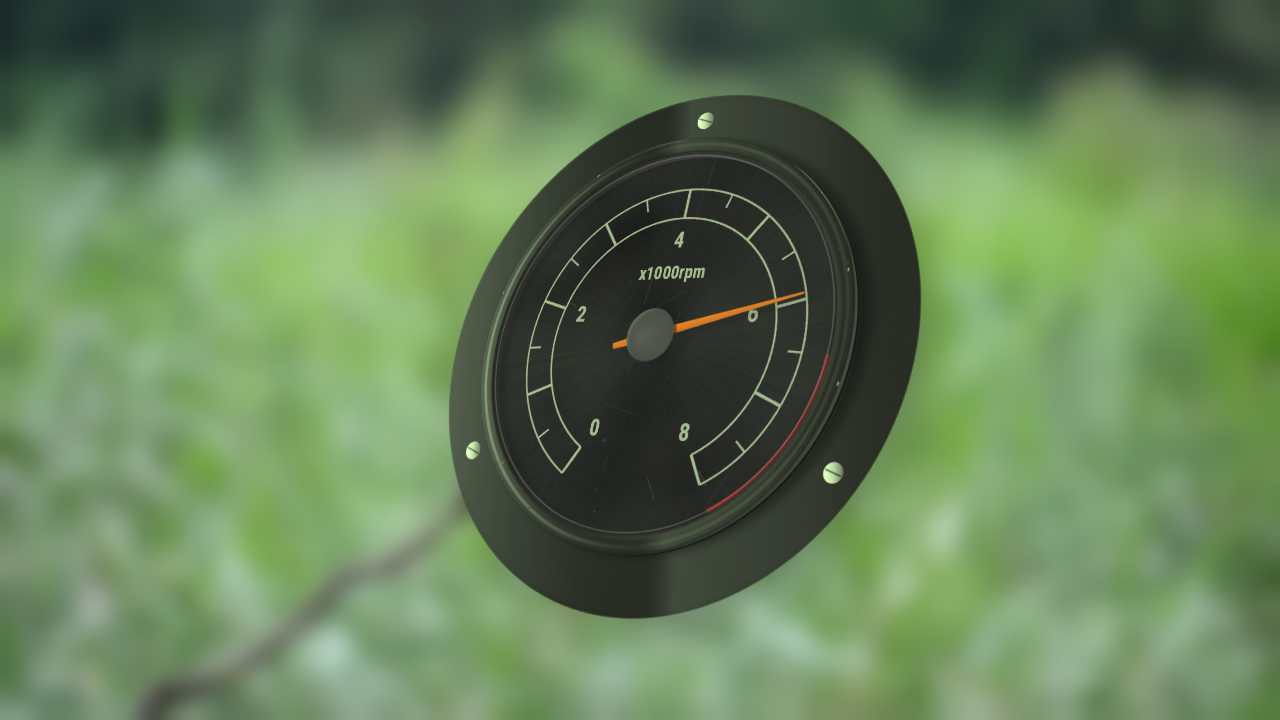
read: 6000 rpm
